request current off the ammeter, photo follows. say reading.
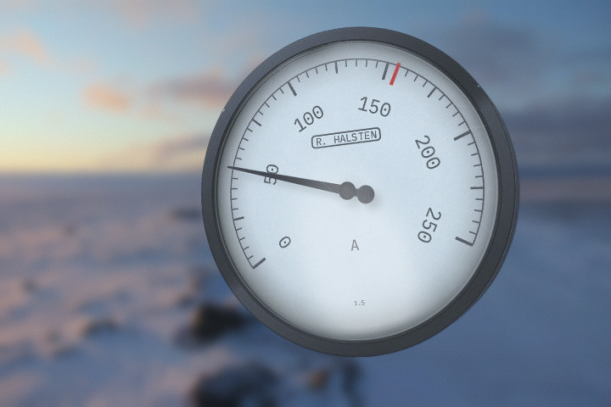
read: 50 A
